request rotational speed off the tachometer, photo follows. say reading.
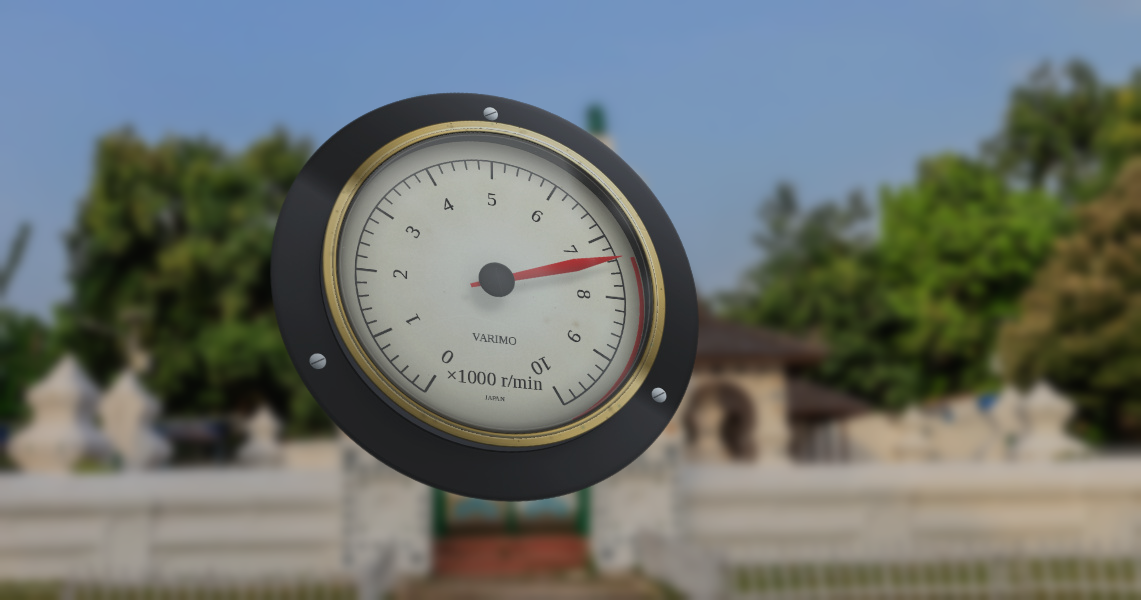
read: 7400 rpm
